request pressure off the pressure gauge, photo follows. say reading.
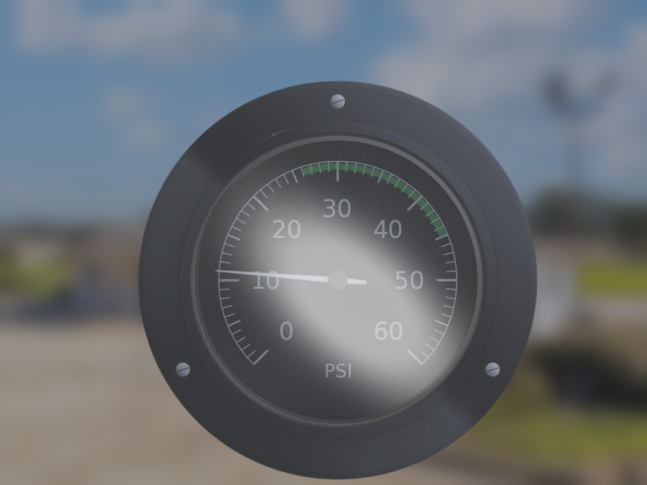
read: 11 psi
